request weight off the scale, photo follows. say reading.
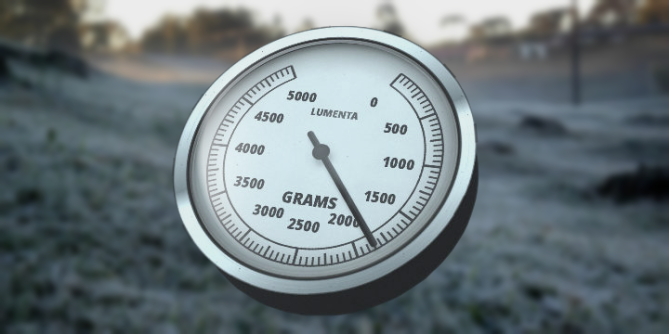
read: 1850 g
